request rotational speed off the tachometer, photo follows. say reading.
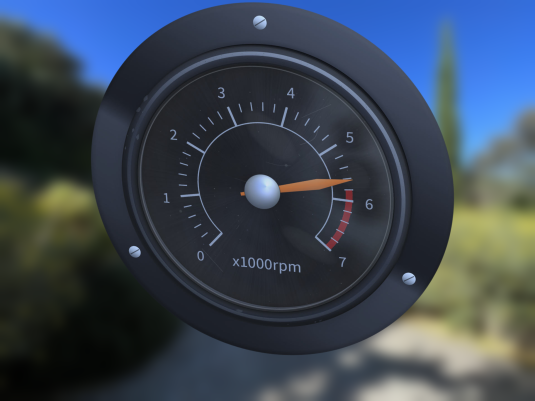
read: 5600 rpm
